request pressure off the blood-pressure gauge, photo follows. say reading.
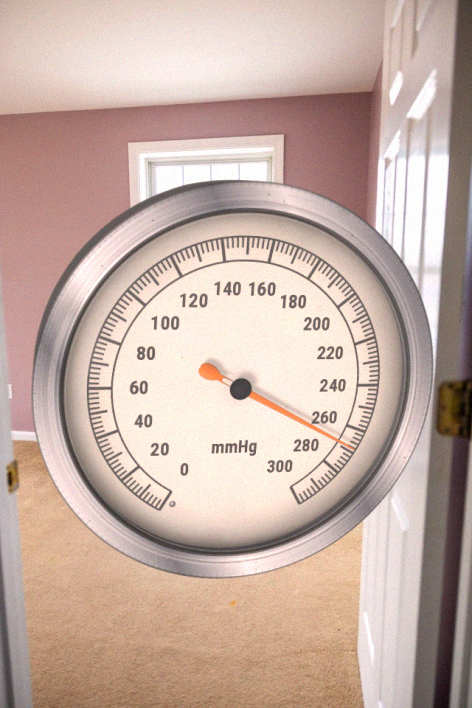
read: 268 mmHg
